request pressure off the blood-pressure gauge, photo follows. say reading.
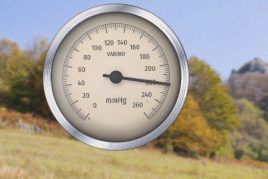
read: 220 mmHg
